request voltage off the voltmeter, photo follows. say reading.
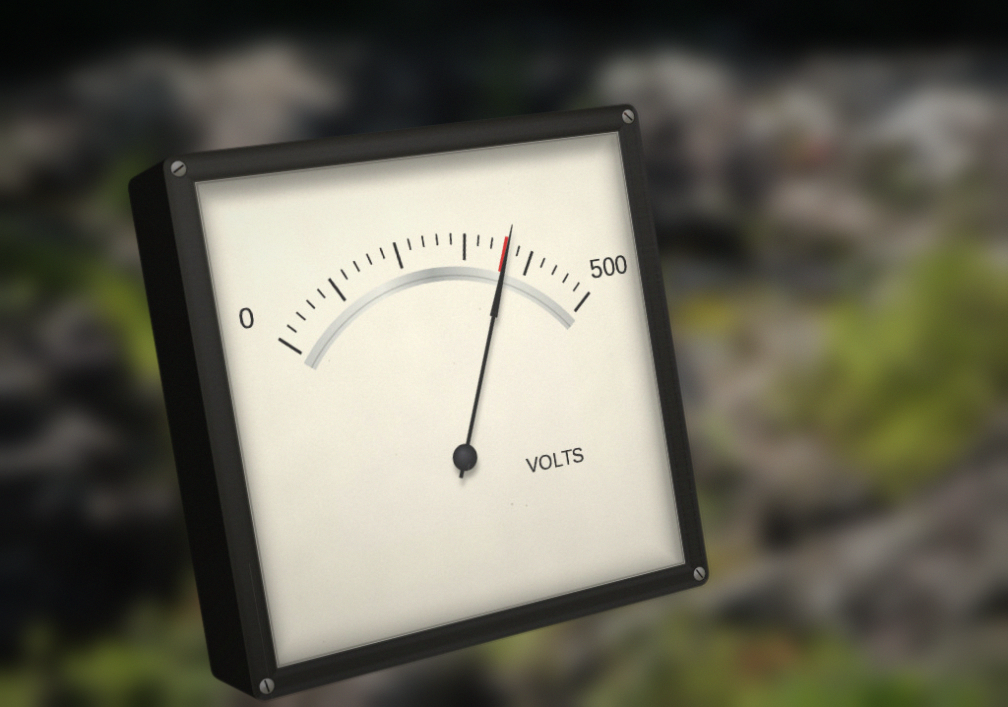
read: 360 V
